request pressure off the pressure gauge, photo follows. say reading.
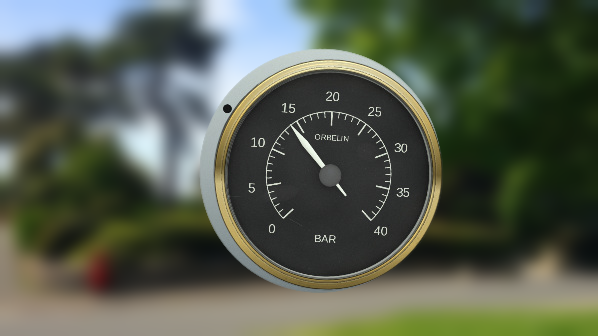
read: 14 bar
